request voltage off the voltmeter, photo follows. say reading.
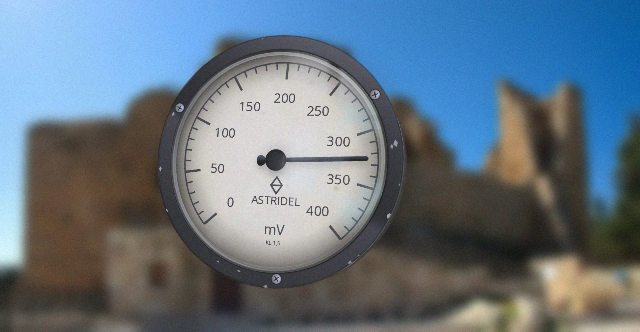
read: 325 mV
